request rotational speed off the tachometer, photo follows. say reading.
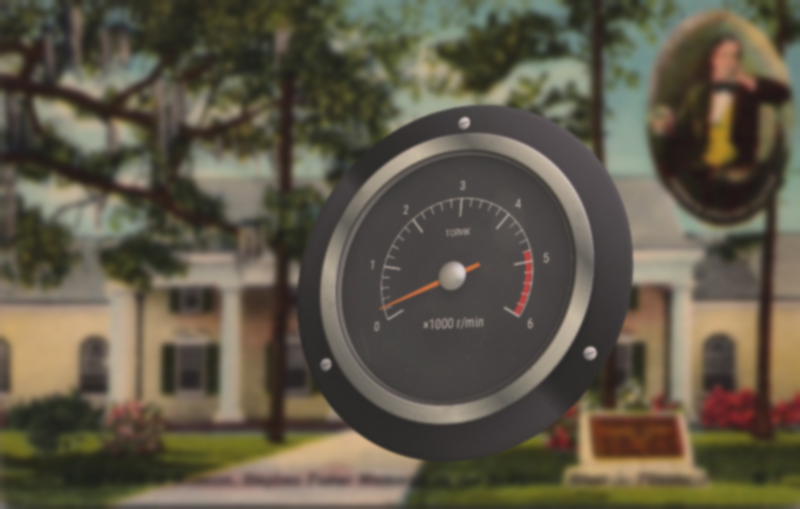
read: 200 rpm
